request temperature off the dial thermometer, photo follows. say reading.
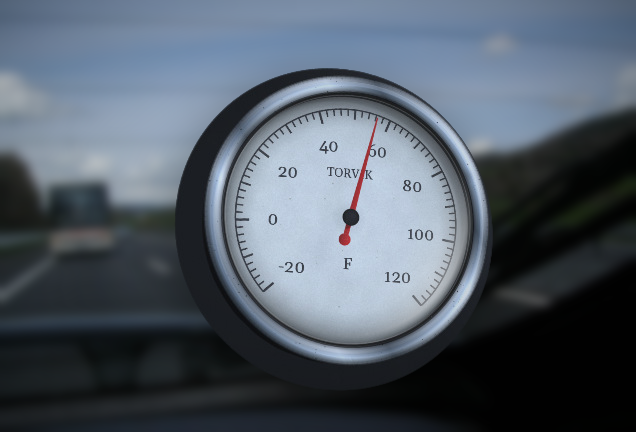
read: 56 °F
